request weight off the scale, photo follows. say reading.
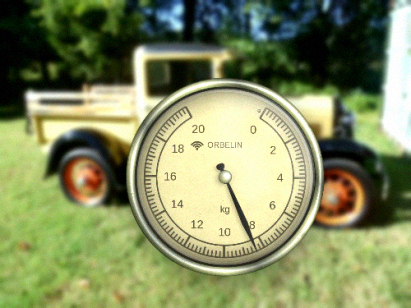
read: 8.4 kg
